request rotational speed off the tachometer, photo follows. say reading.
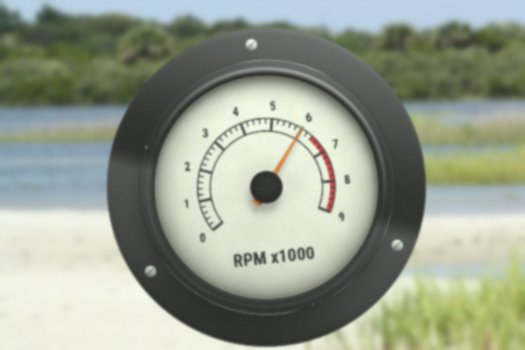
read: 6000 rpm
